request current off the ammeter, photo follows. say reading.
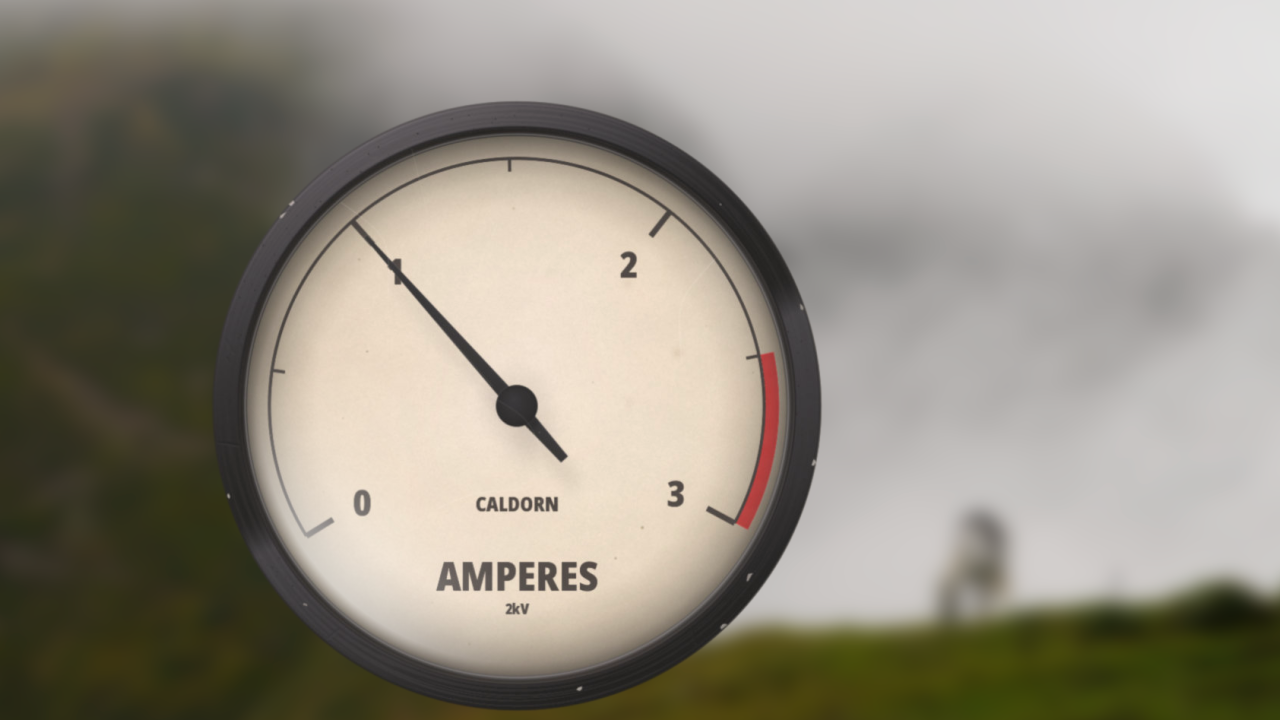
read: 1 A
